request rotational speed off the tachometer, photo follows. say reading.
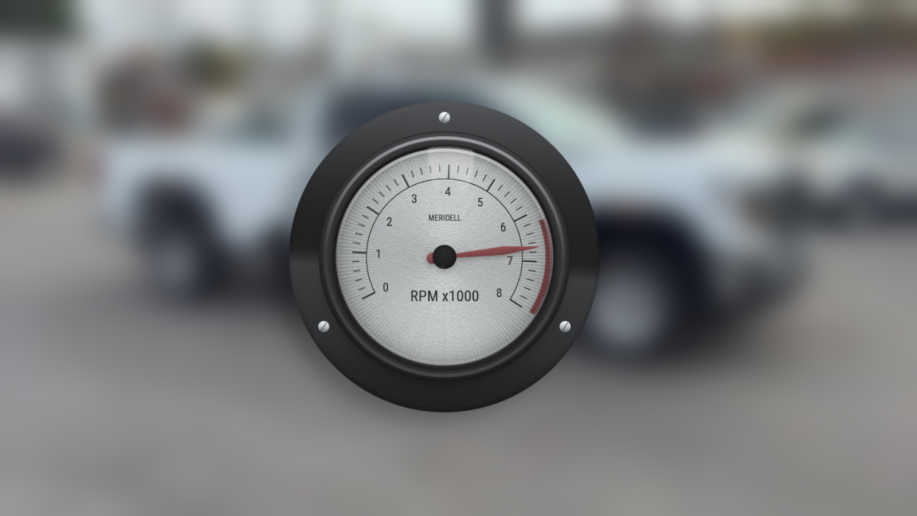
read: 6700 rpm
